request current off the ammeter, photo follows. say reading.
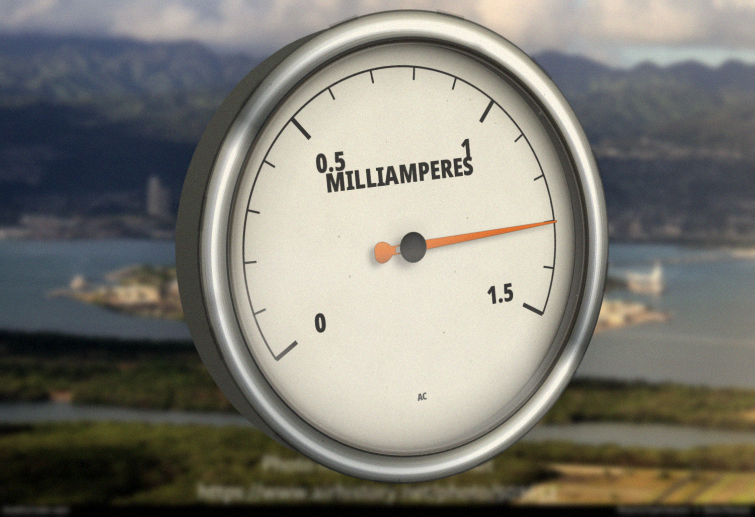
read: 1.3 mA
